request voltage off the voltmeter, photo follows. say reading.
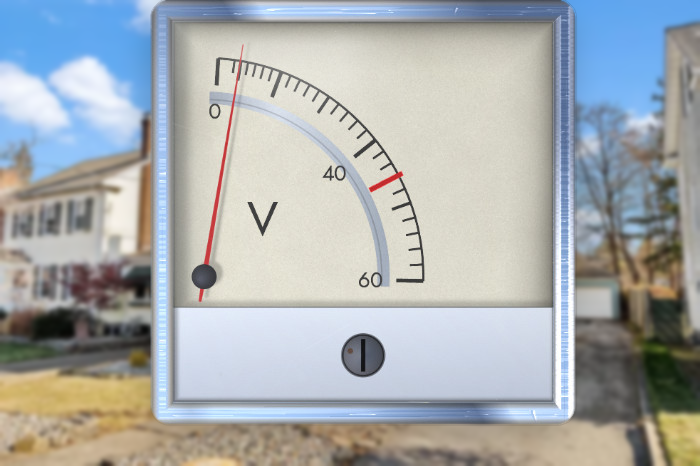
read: 10 V
